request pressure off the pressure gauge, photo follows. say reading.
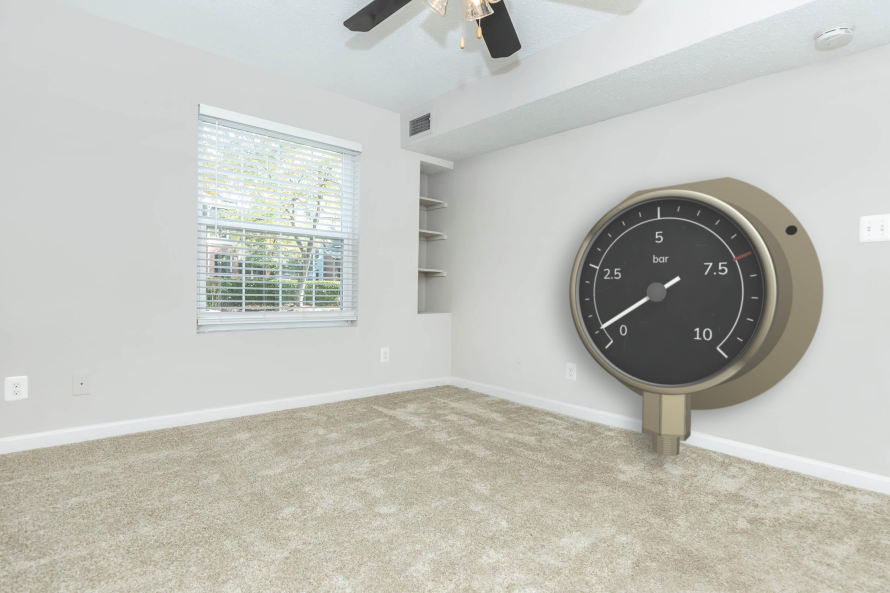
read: 0.5 bar
